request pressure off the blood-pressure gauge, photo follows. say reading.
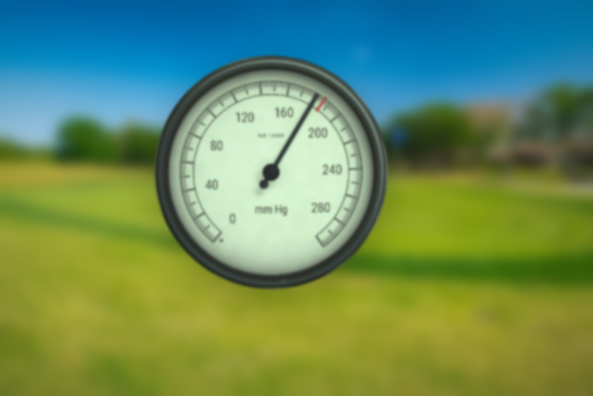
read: 180 mmHg
